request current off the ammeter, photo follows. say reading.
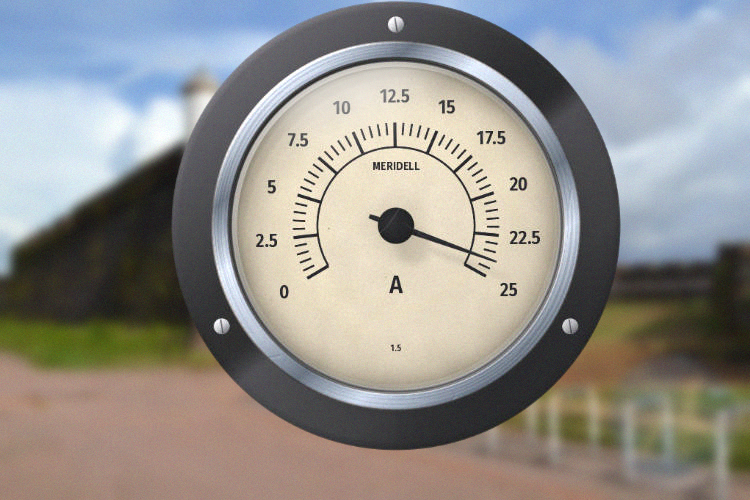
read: 24 A
